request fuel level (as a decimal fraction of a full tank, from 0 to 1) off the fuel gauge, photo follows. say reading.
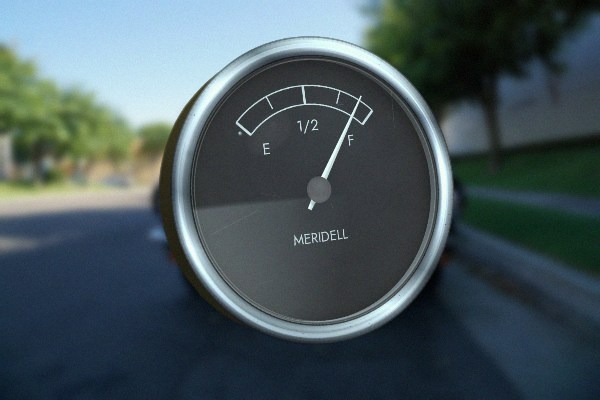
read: 0.875
